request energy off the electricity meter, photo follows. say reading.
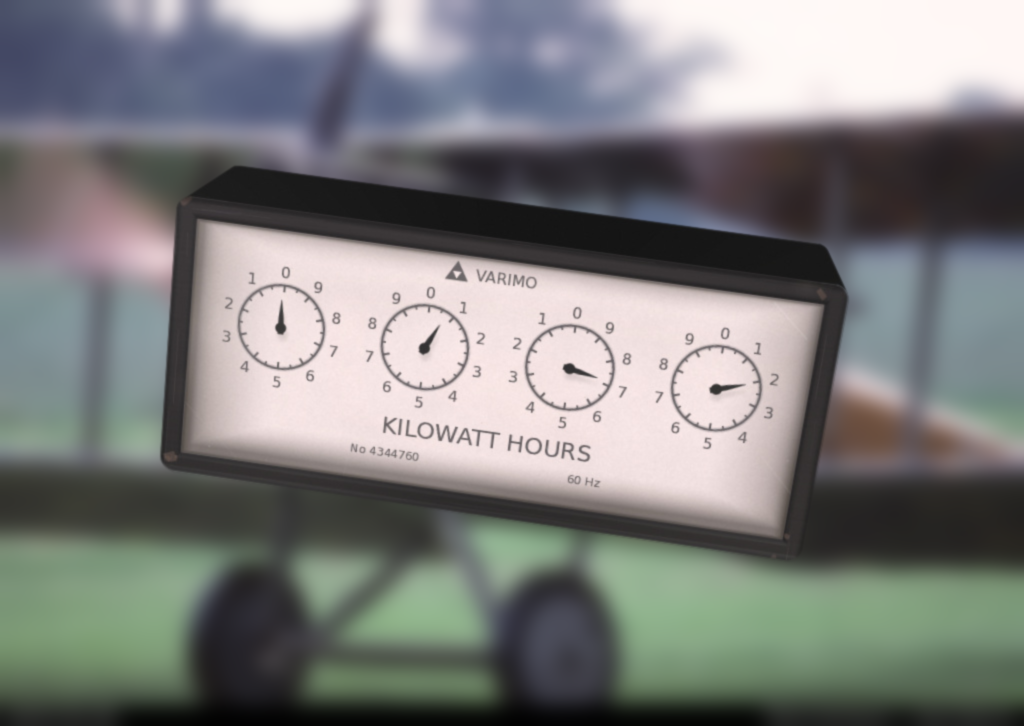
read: 72 kWh
